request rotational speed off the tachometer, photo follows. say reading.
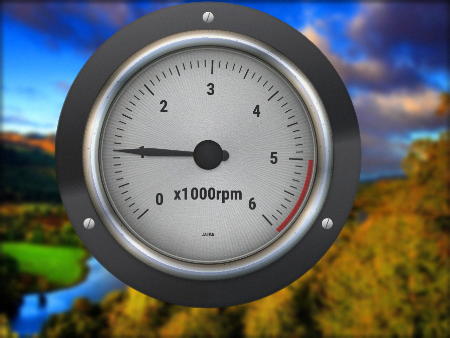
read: 1000 rpm
